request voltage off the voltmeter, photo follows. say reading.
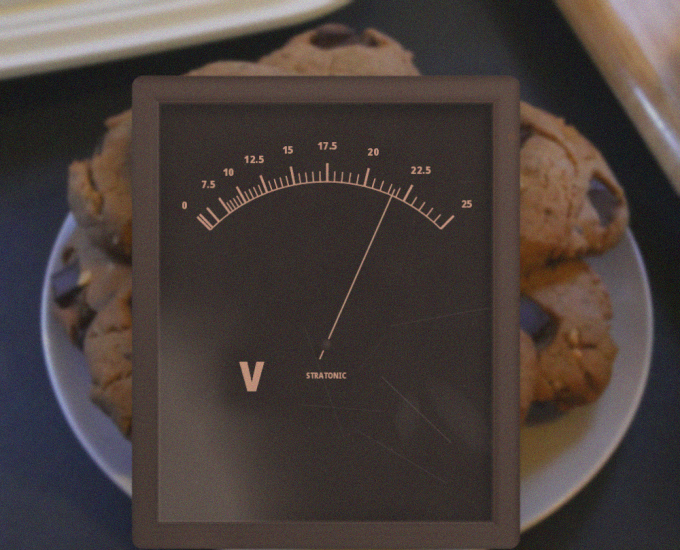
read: 21.75 V
